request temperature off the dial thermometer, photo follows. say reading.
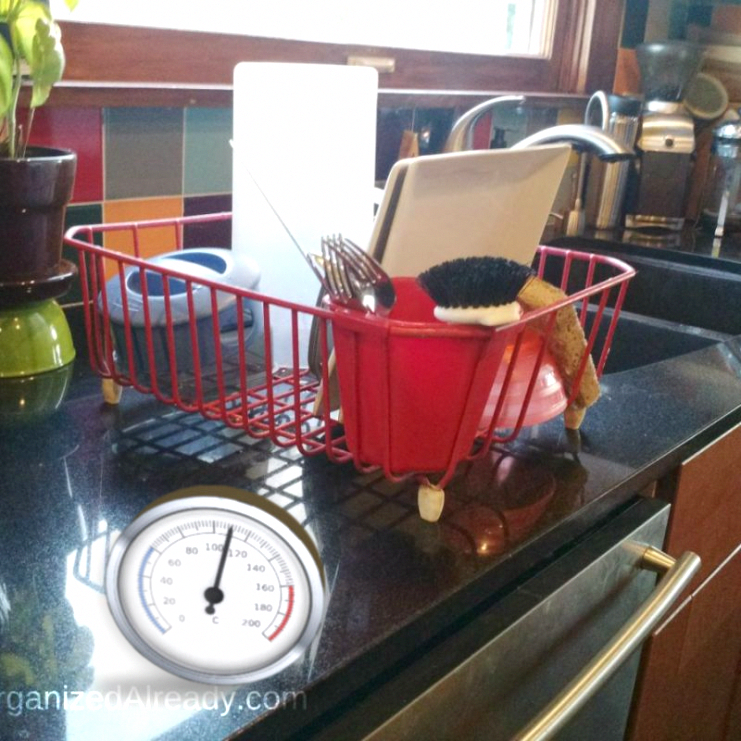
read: 110 °C
